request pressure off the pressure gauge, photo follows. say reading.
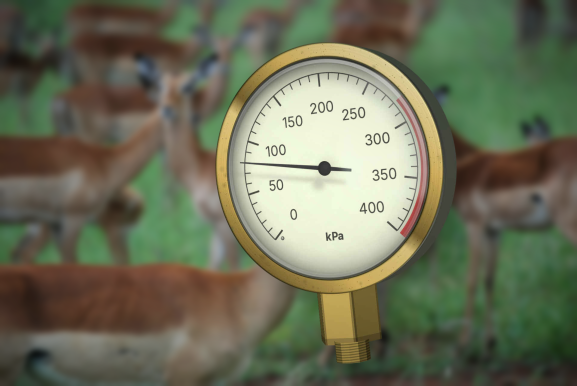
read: 80 kPa
